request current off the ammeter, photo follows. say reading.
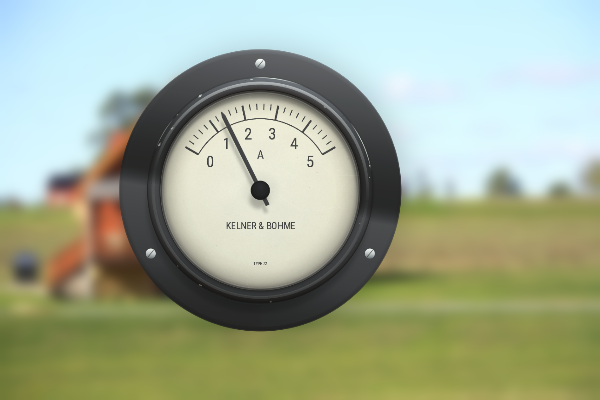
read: 1.4 A
